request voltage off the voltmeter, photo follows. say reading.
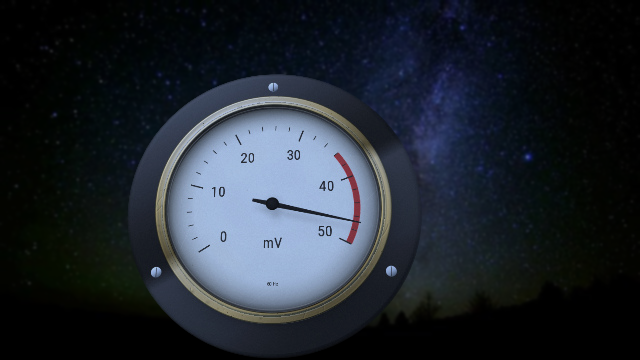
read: 47 mV
